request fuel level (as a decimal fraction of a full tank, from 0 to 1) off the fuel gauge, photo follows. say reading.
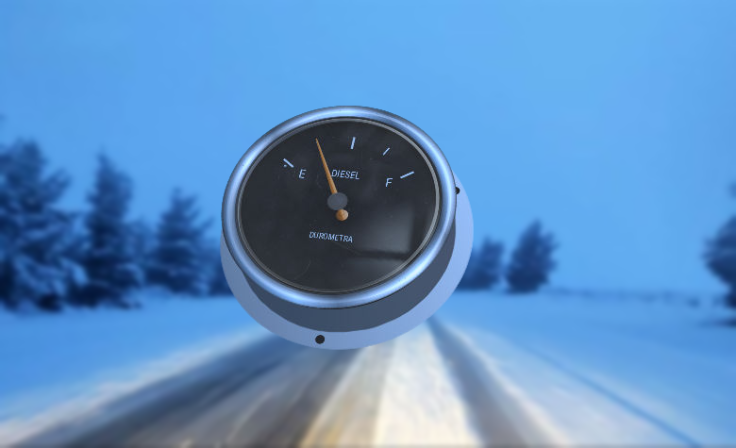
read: 0.25
